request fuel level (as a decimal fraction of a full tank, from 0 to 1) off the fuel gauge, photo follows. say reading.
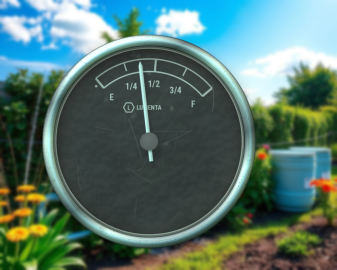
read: 0.375
